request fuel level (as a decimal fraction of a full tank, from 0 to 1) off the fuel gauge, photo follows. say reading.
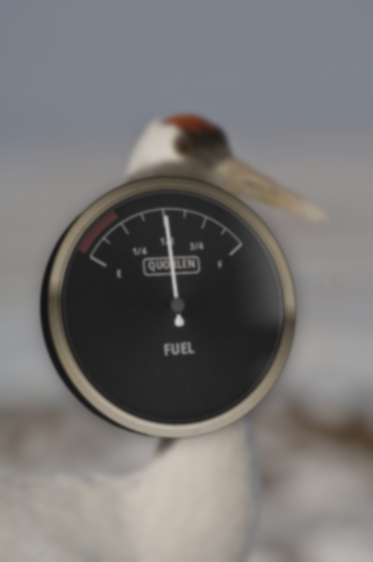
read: 0.5
